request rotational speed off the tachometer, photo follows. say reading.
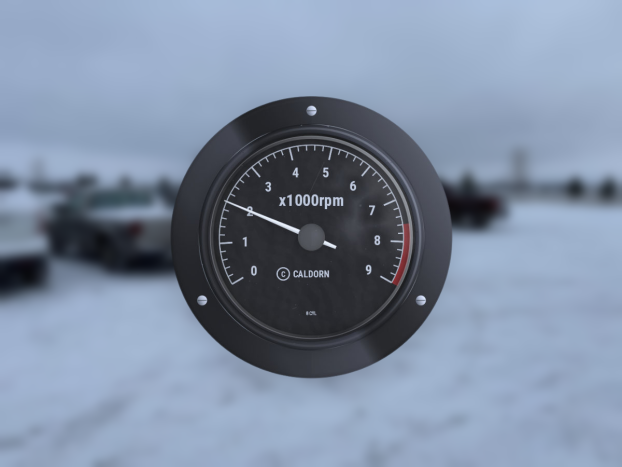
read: 2000 rpm
